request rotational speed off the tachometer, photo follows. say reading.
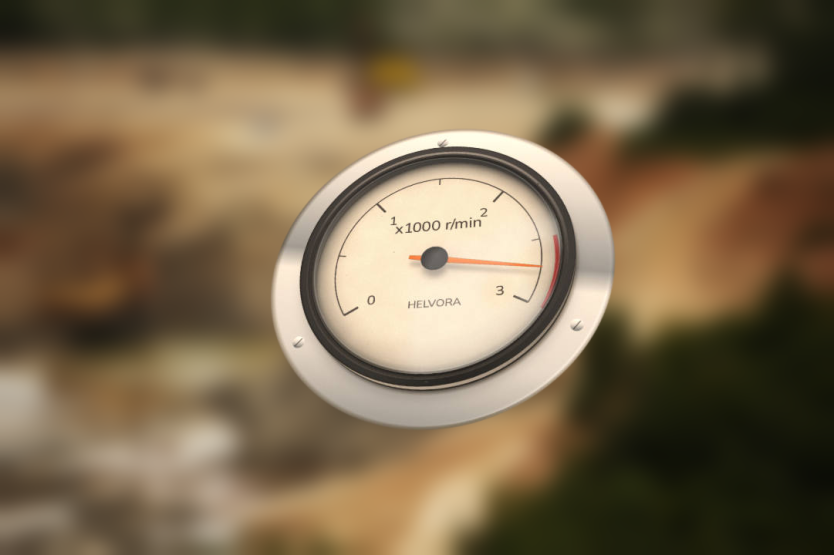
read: 2750 rpm
